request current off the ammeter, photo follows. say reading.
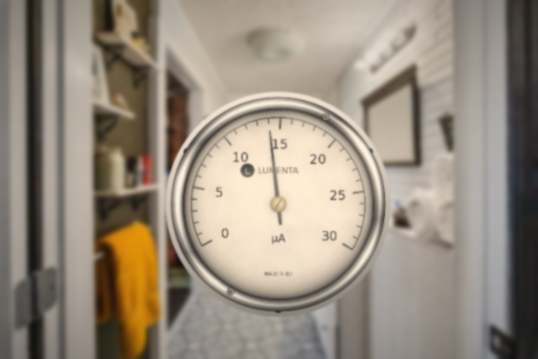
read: 14 µA
